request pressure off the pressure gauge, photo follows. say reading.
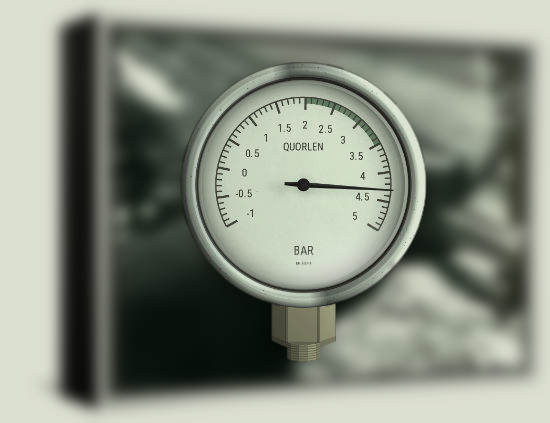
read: 4.3 bar
